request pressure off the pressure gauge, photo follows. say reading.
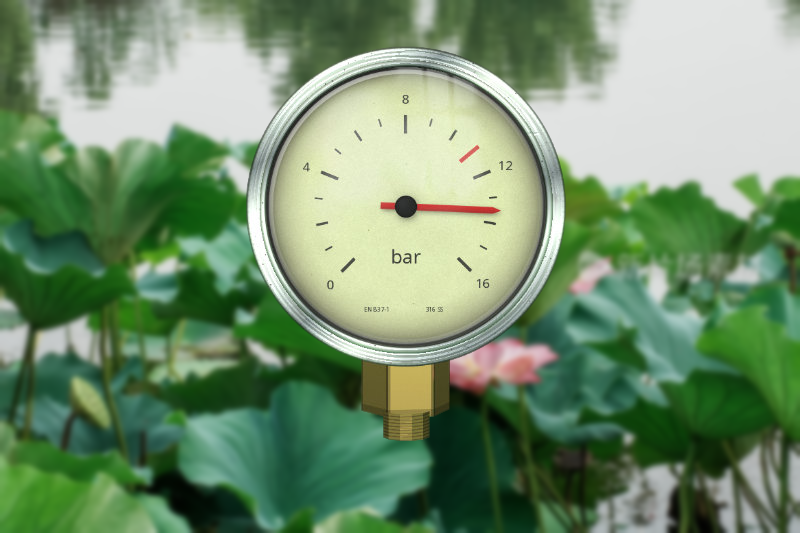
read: 13.5 bar
